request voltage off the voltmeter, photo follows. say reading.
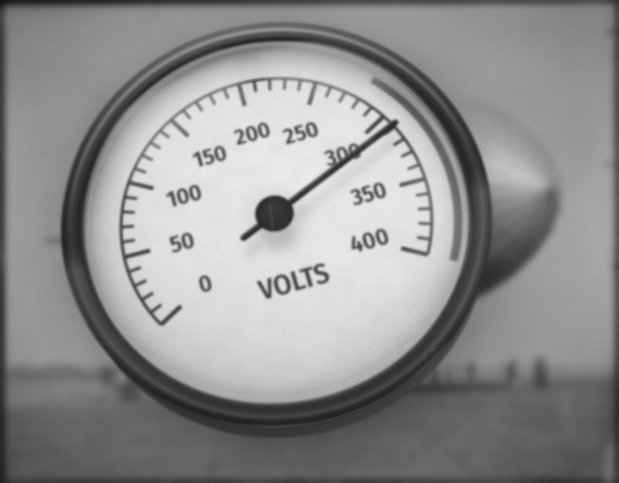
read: 310 V
